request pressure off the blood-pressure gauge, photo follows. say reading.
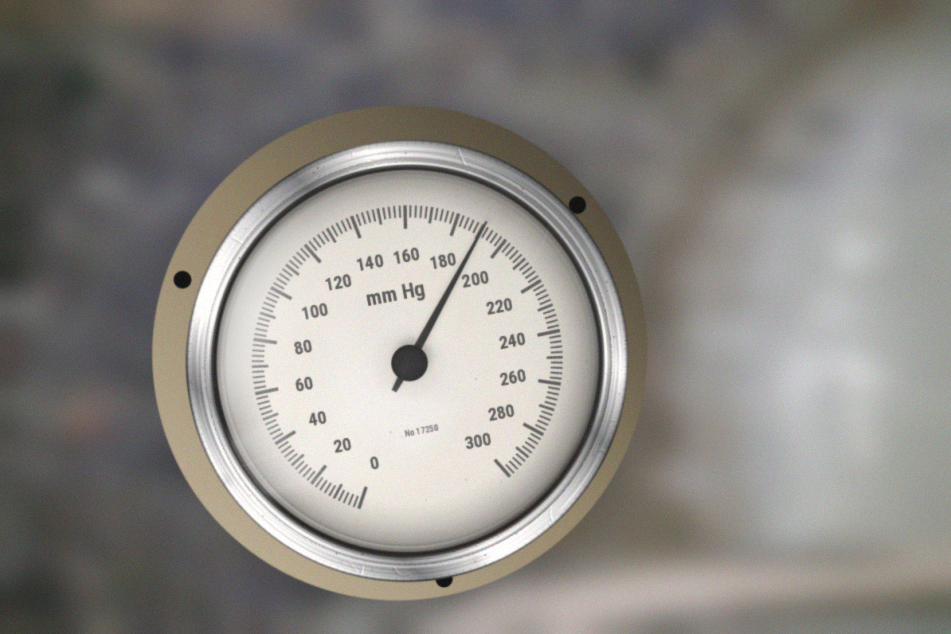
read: 190 mmHg
